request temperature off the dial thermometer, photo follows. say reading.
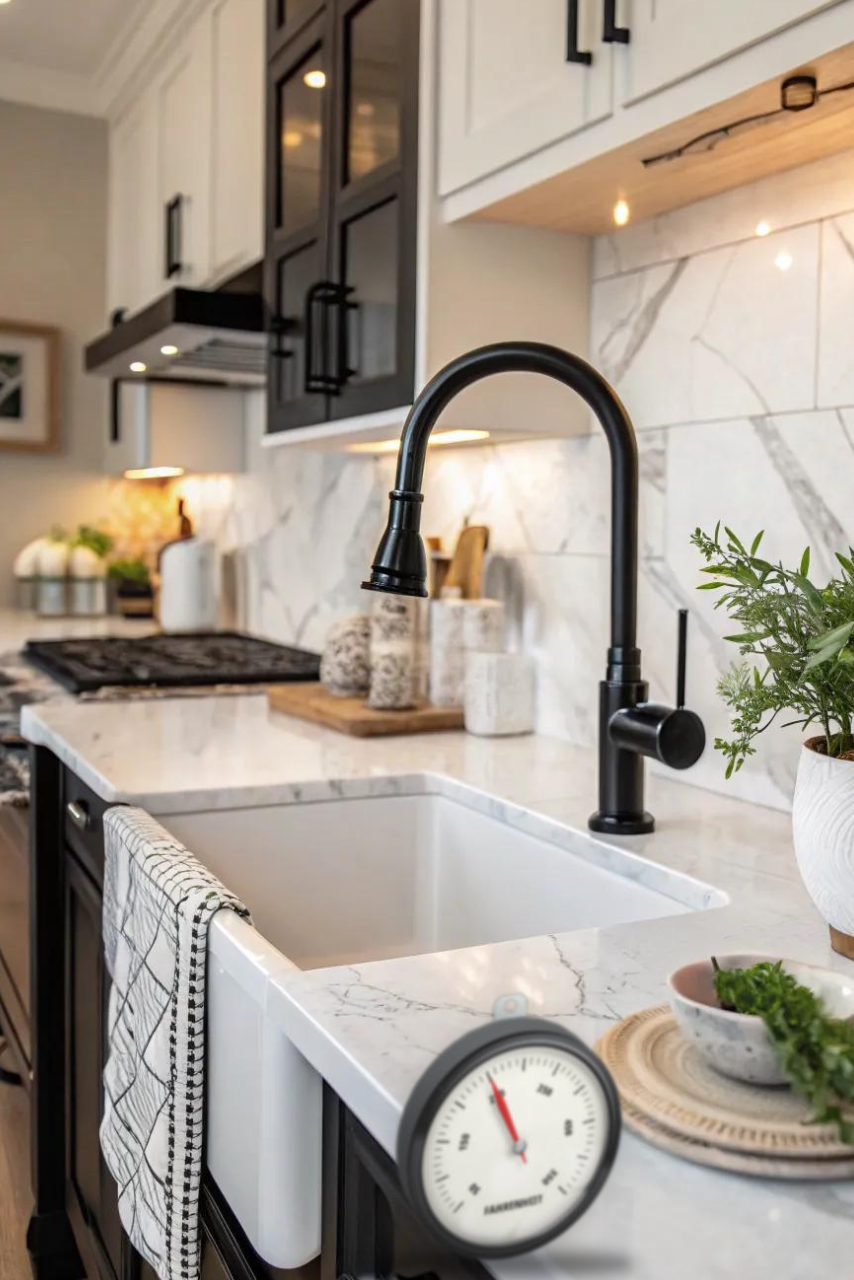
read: 250 °F
